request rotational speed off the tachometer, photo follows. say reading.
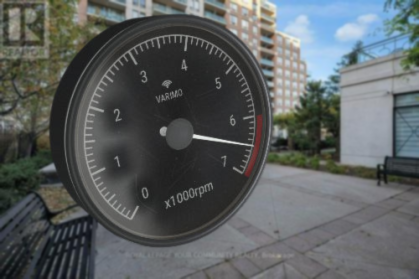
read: 6500 rpm
